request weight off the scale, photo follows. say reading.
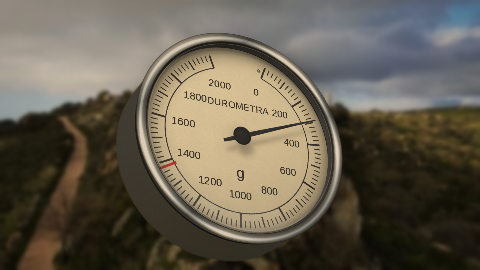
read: 300 g
